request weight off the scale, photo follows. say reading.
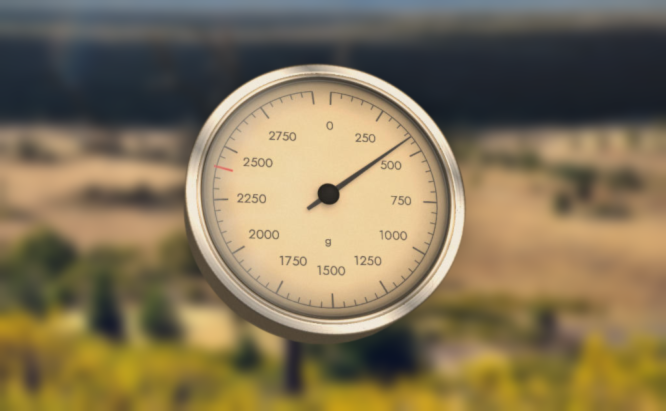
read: 425 g
